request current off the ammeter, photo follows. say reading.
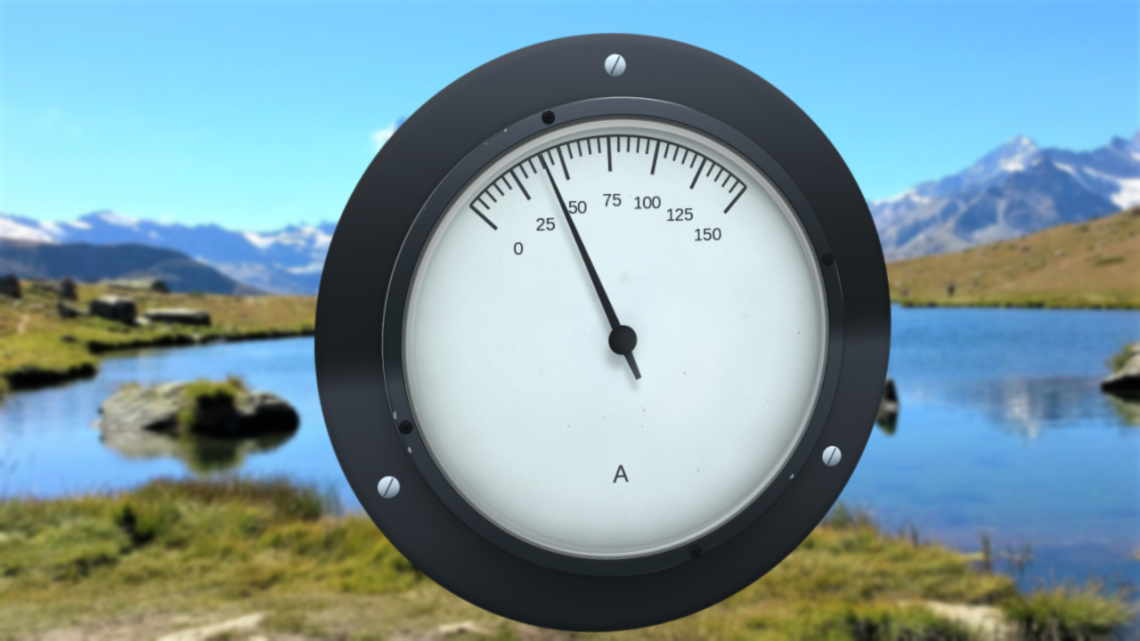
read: 40 A
